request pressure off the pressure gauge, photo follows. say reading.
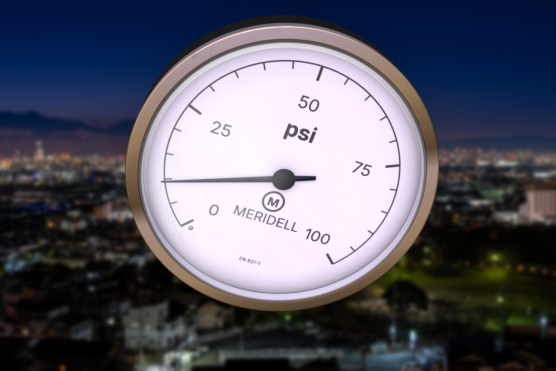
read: 10 psi
